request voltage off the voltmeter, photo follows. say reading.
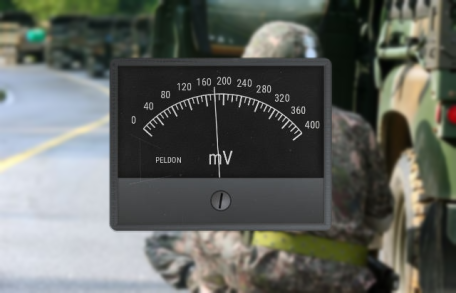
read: 180 mV
